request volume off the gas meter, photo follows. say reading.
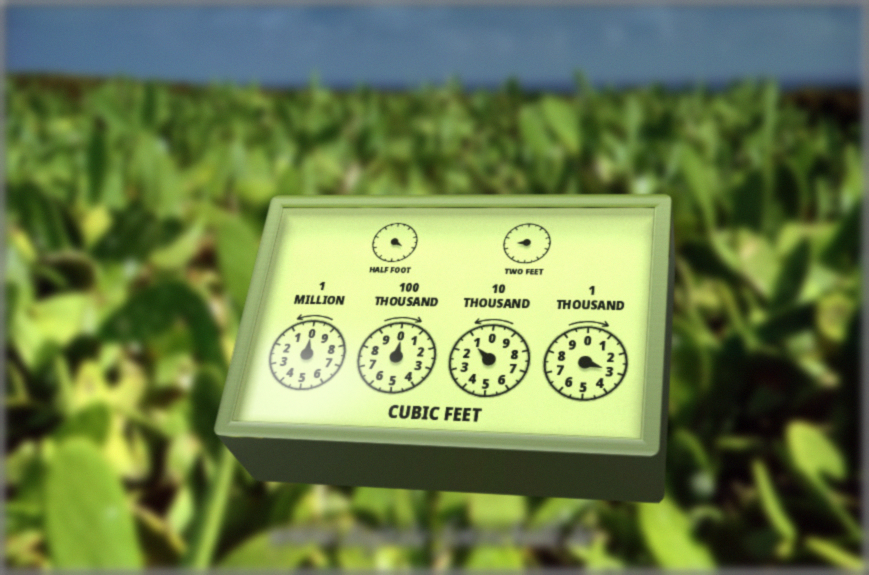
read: 1300 ft³
